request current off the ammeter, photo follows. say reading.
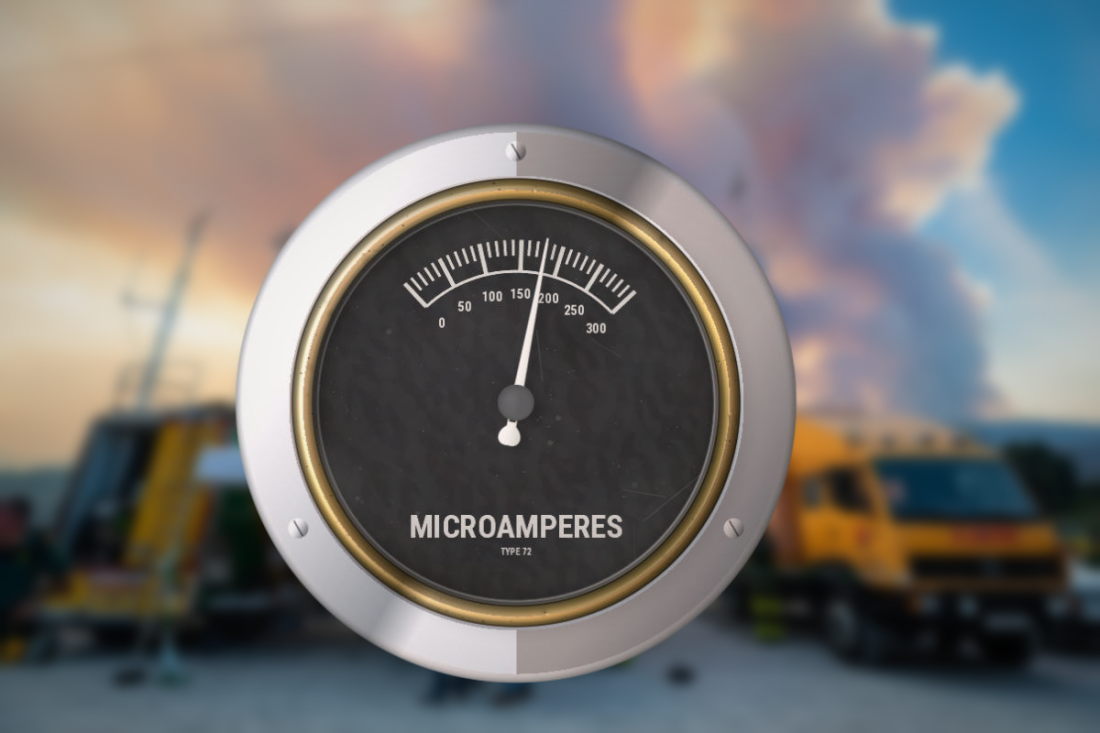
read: 180 µA
